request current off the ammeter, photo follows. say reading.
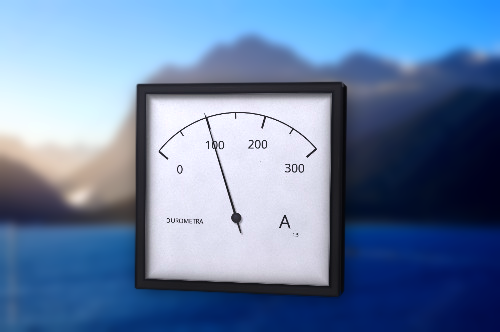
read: 100 A
